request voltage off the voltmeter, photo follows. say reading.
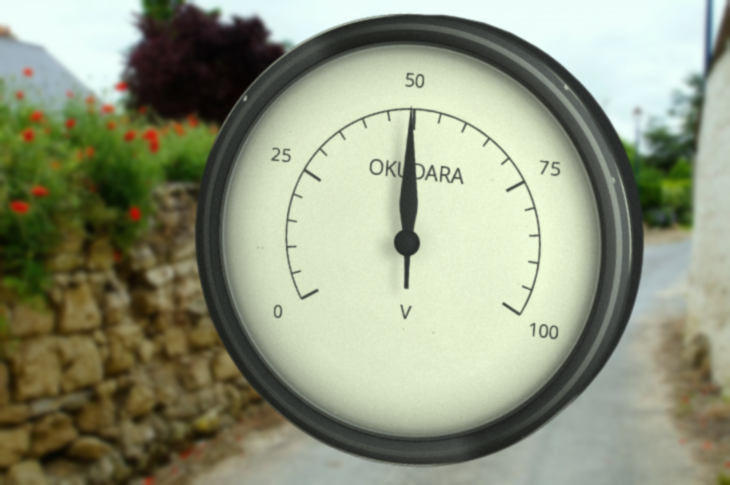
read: 50 V
